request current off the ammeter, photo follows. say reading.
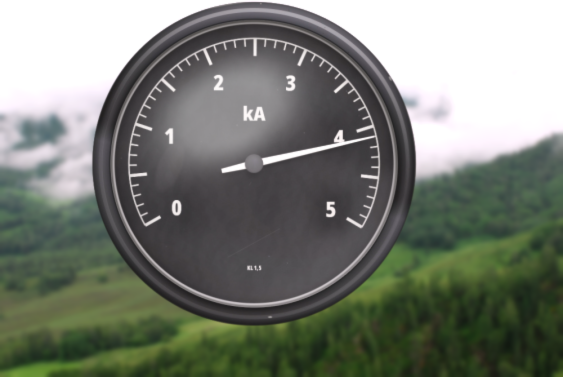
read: 4.1 kA
